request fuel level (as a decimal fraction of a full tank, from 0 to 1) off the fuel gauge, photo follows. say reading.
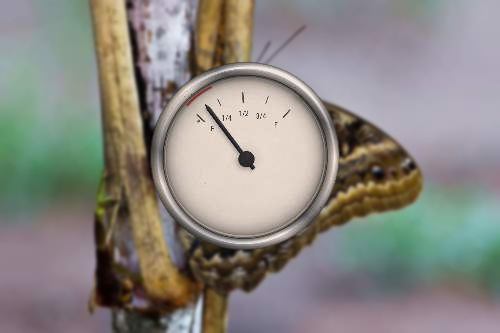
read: 0.125
